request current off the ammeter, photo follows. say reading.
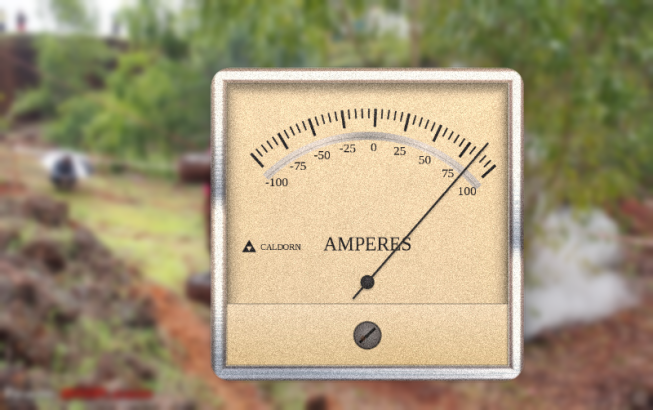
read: 85 A
